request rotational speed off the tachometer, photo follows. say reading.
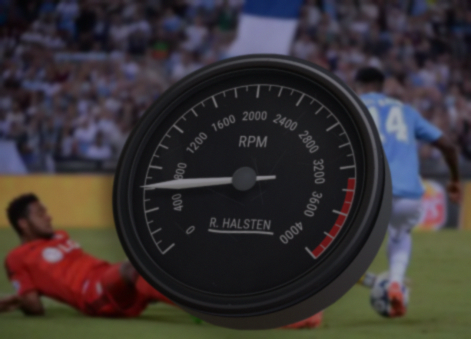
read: 600 rpm
